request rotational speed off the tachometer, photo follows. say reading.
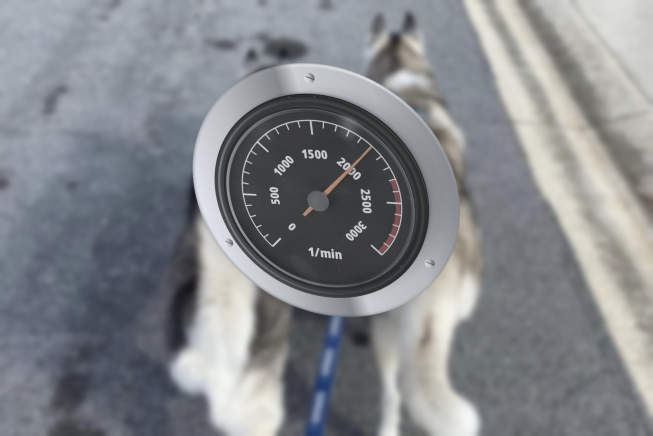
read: 2000 rpm
